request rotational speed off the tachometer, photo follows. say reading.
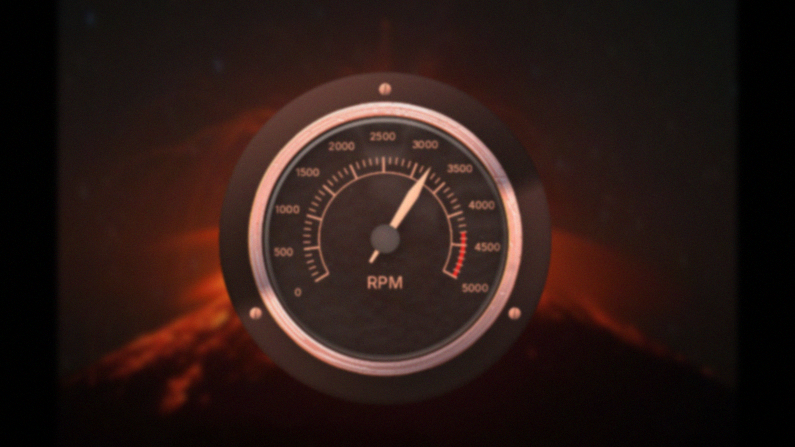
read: 3200 rpm
